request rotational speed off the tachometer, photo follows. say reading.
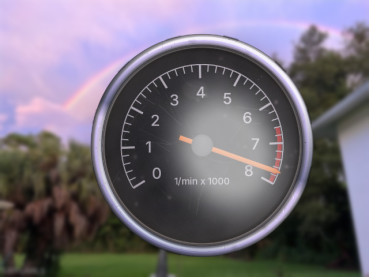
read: 7700 rpm
